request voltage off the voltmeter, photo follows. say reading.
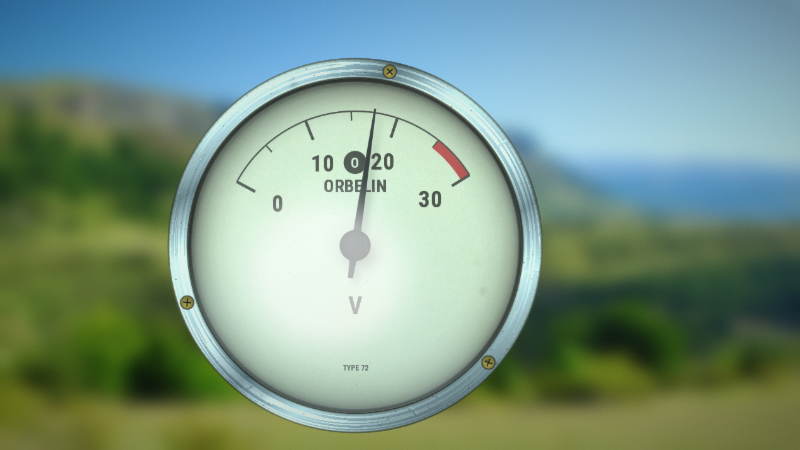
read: 17.5 V
